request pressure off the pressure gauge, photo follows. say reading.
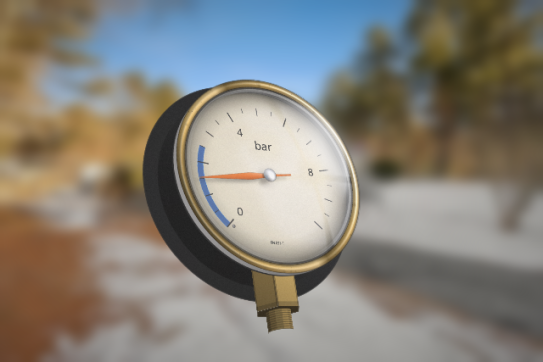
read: 1.5 bar
